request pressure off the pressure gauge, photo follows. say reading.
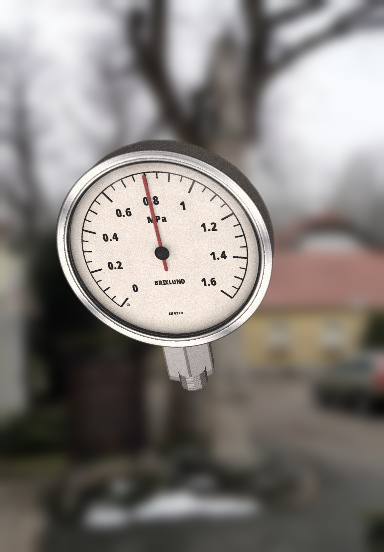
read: 0.8 MPa
